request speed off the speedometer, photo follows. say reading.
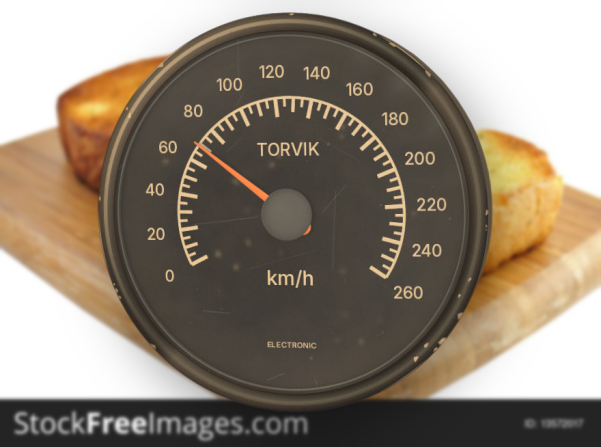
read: 70 km/h
